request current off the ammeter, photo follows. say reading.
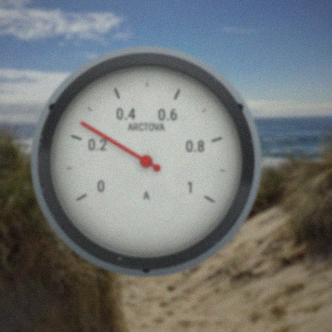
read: 0.25 A
